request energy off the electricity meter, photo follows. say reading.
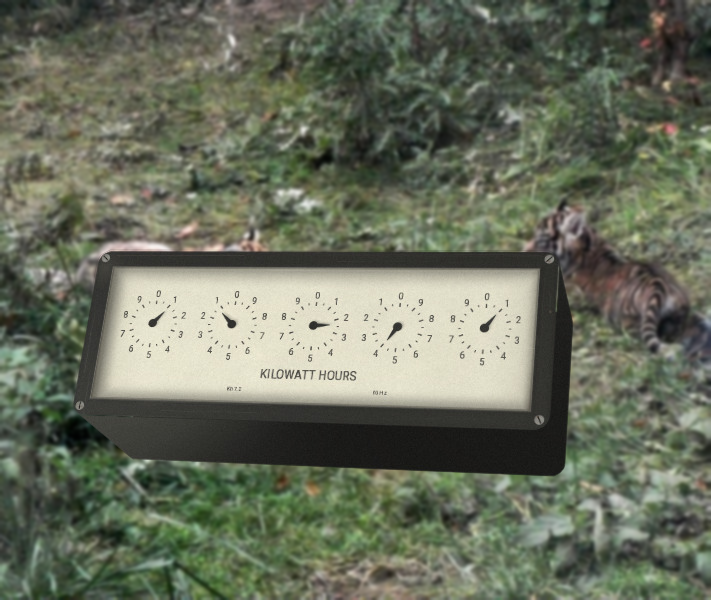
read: 11241 kWh
